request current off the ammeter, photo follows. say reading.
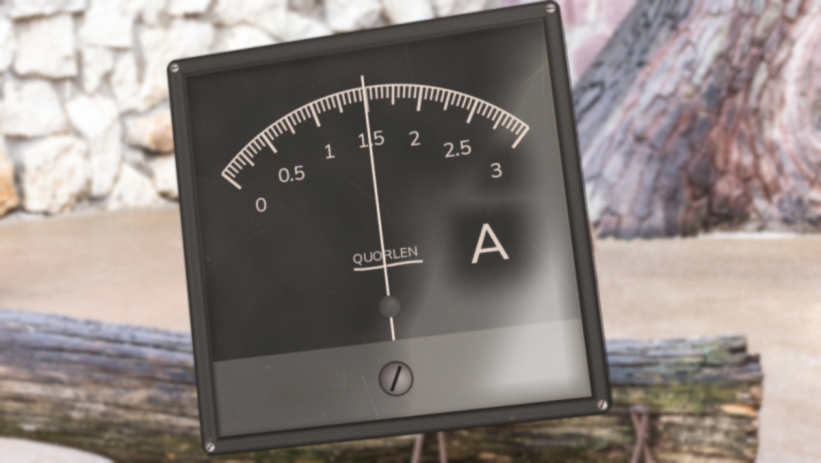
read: 1.5 A
